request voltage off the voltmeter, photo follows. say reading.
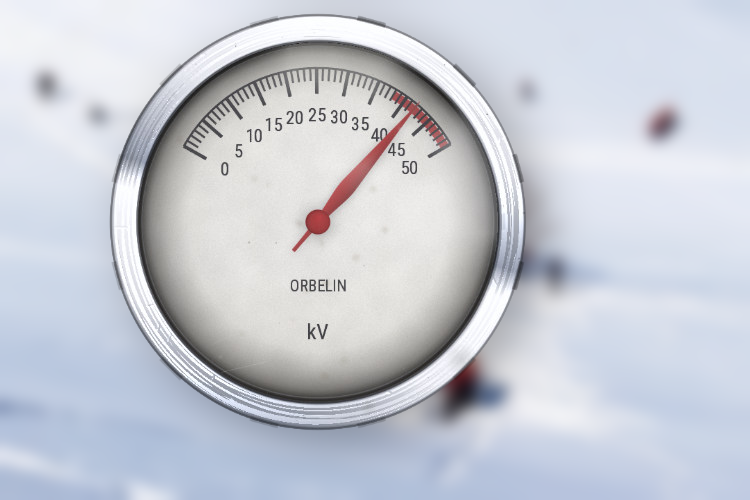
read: 42 kV
